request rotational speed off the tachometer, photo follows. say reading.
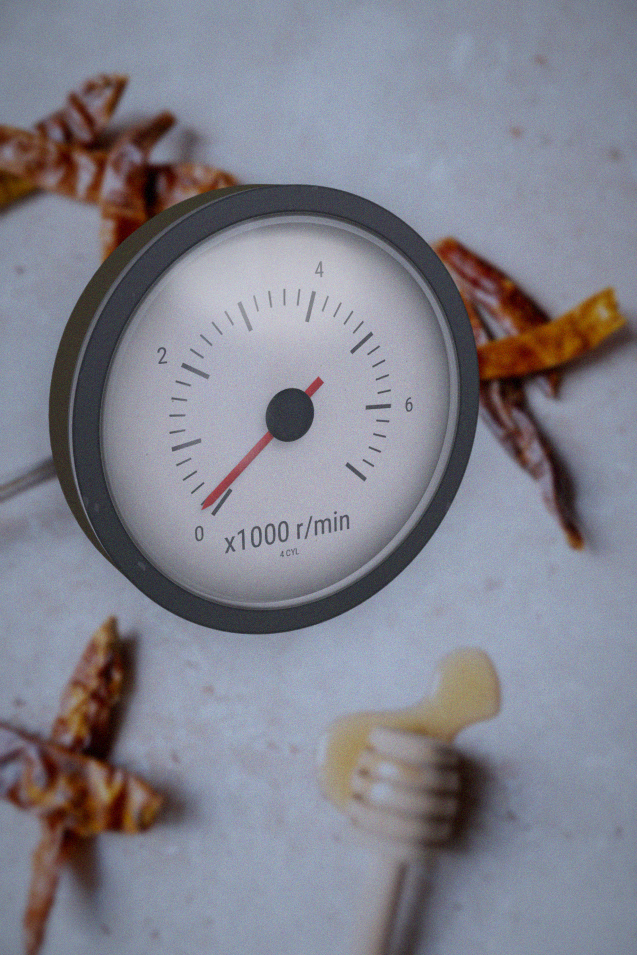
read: 200 rpm
